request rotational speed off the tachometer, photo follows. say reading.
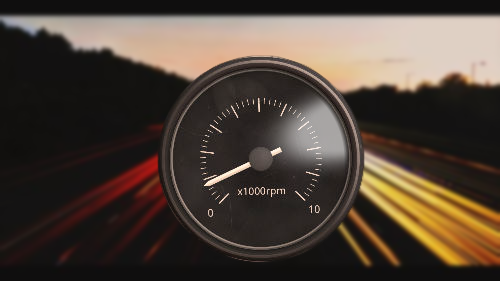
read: 800 rpm
